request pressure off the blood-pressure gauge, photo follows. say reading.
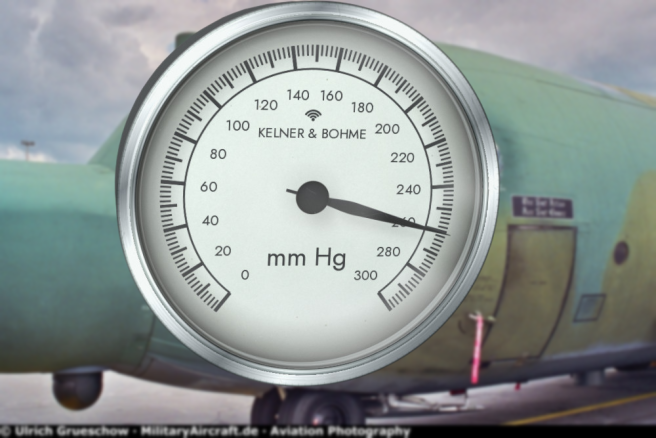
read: 260 mmHg
